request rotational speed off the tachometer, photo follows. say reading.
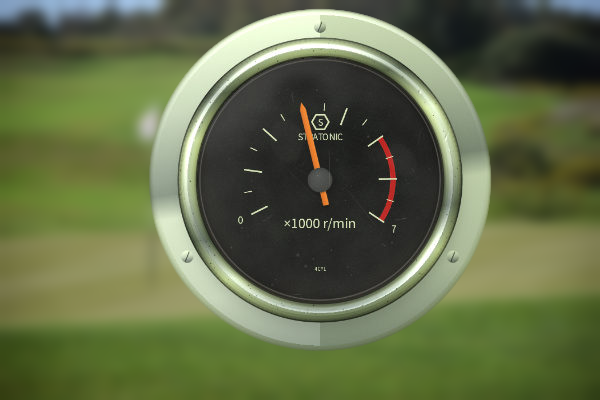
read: 3000 rpm
